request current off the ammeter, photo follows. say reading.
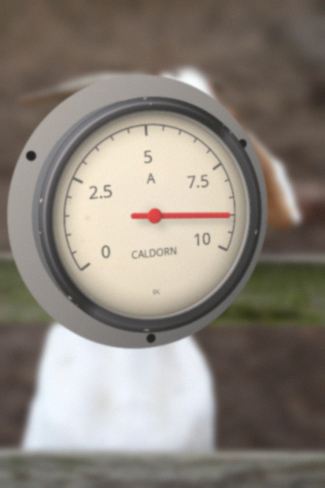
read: 9 A
